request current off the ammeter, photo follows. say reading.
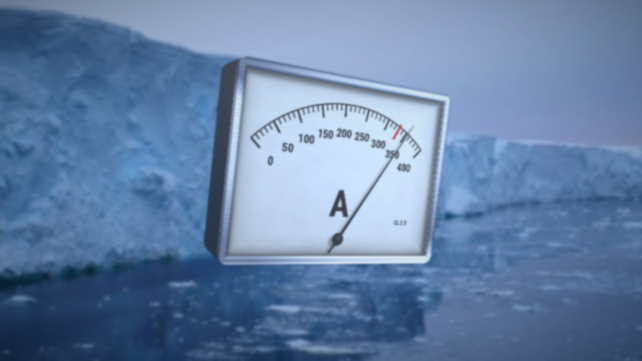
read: 350 A
